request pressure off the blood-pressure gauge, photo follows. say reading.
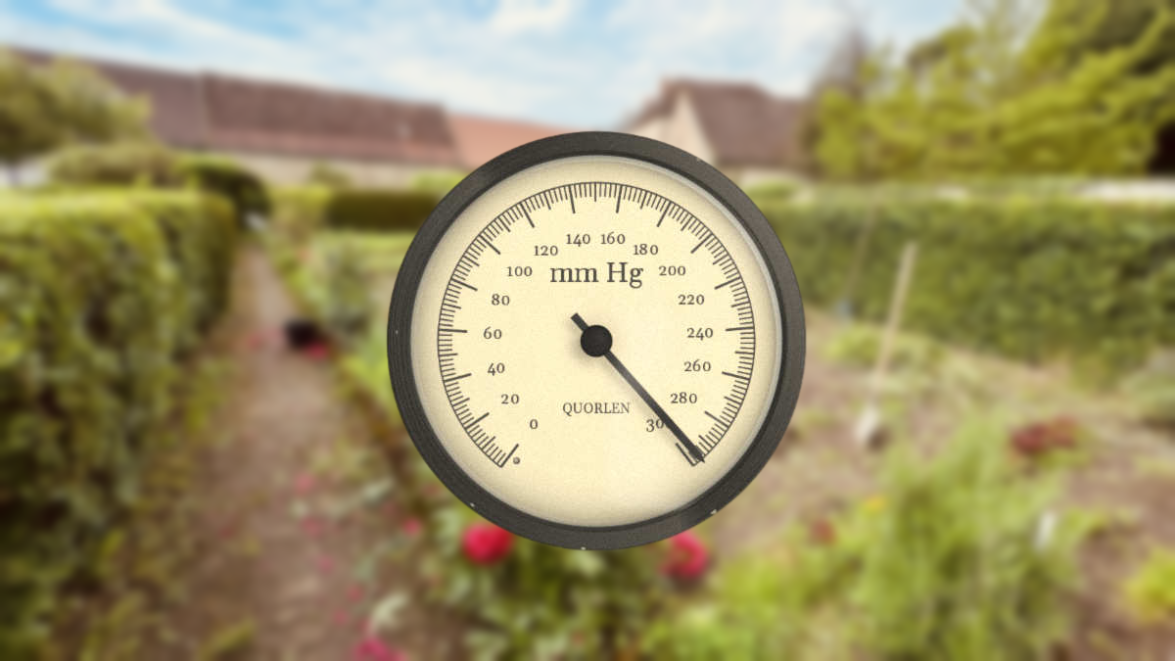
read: 296 mmHg
